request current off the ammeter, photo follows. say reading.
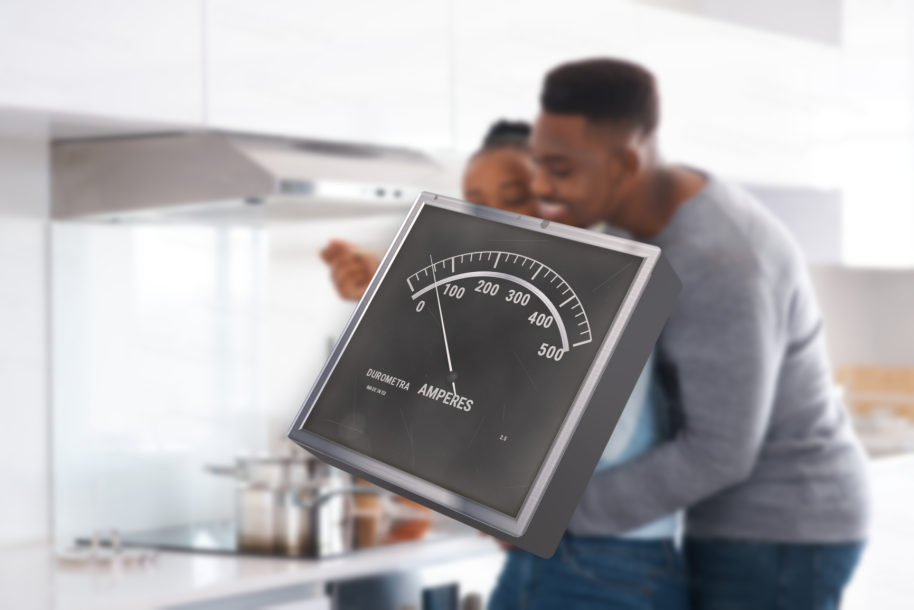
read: 60 A
